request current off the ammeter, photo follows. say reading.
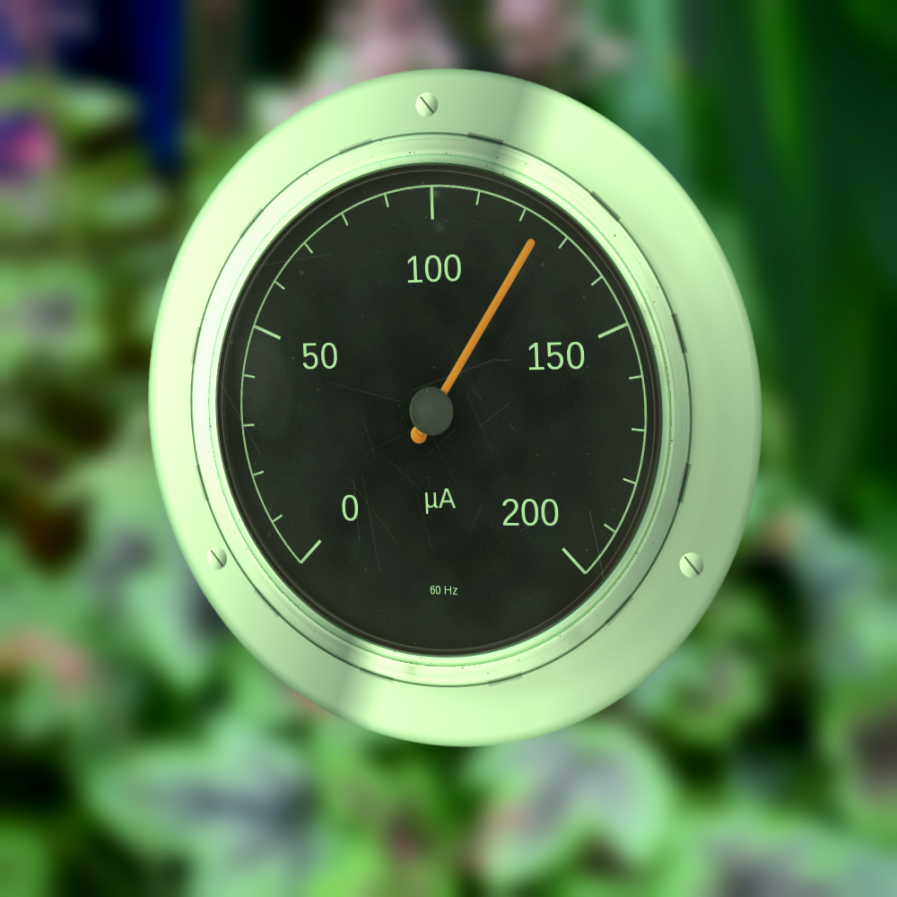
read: 125 µA
